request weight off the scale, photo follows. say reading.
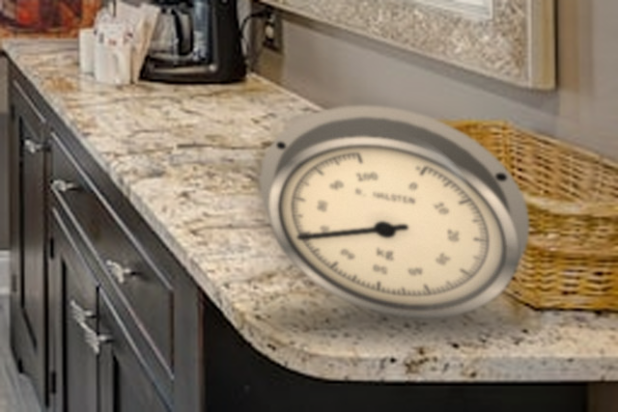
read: 70 kg
